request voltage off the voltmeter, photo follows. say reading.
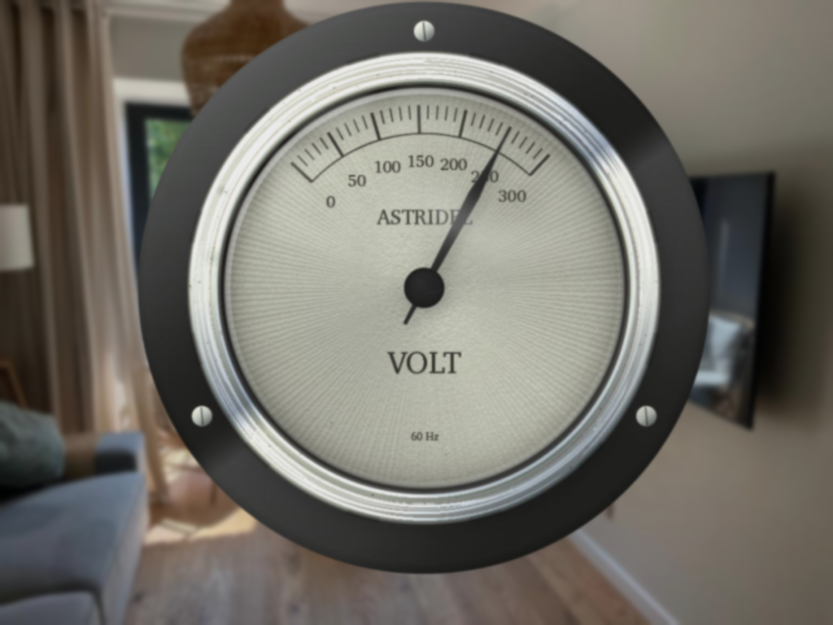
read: 250 V
